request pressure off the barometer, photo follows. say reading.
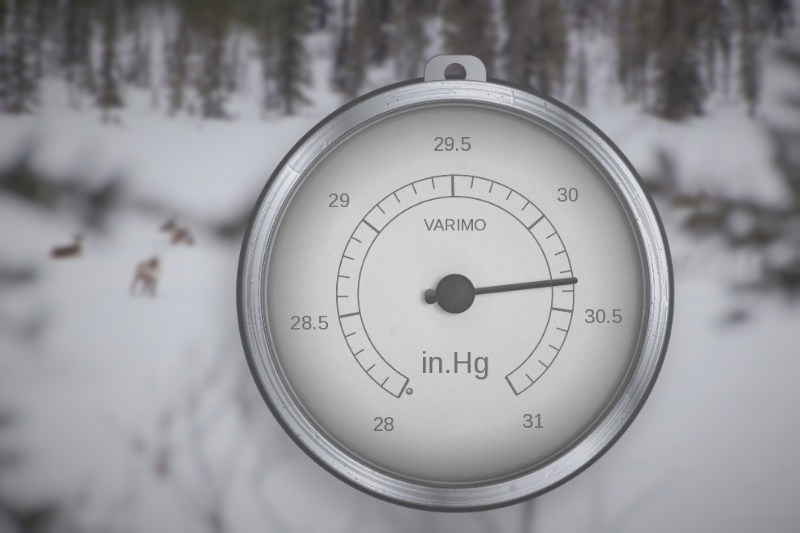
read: 30.35 inHg
